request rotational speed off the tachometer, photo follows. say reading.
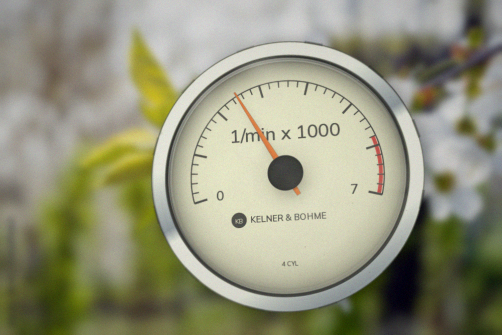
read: 2500 rpm
